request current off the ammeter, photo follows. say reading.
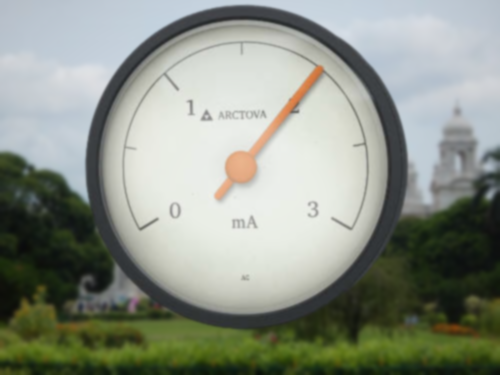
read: 2 mA
